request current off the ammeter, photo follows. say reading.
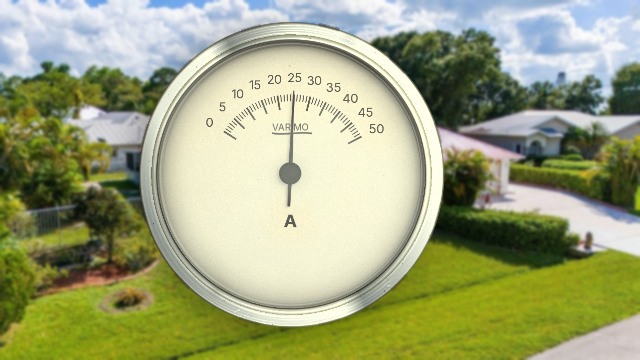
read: 25 A
